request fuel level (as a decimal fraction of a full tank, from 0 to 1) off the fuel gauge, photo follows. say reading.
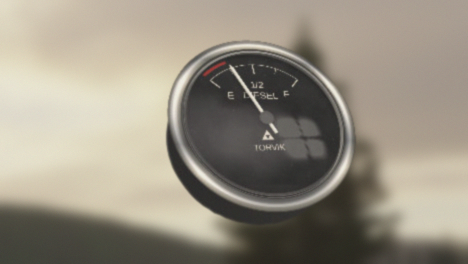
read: 0.25
